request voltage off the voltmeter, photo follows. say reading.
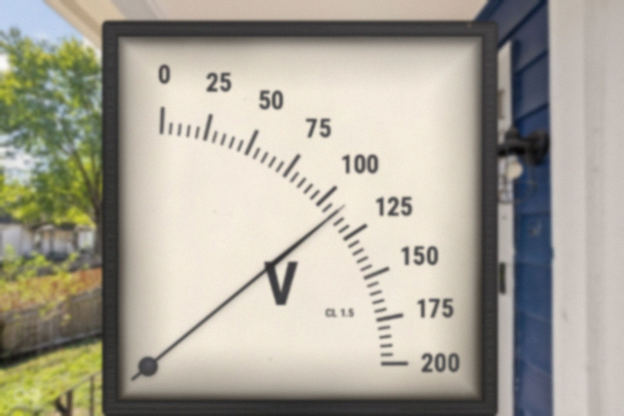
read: 110 V
